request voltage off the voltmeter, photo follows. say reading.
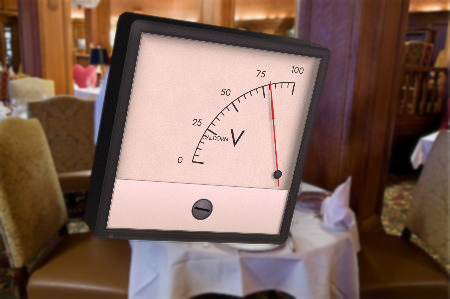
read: 80 V
